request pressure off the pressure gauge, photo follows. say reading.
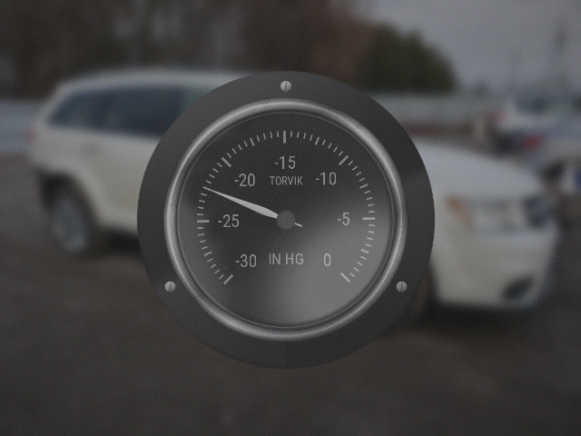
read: -22.5 inHg
